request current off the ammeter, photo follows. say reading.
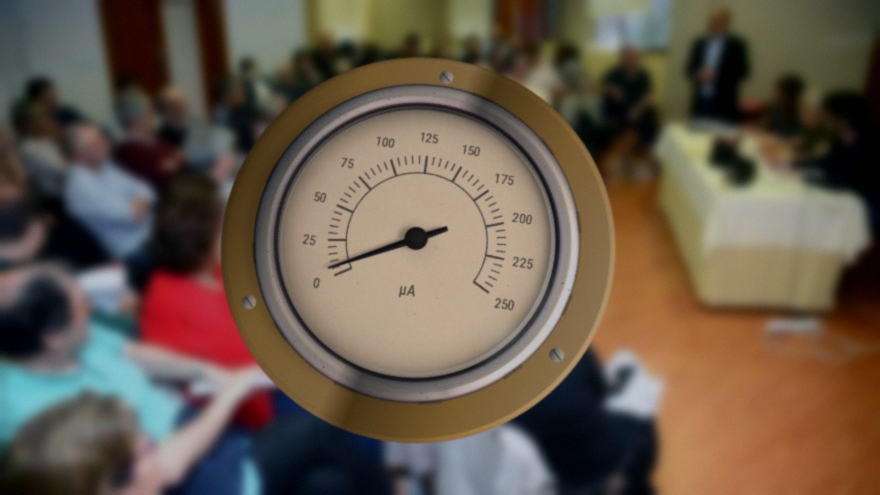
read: 5 µA
